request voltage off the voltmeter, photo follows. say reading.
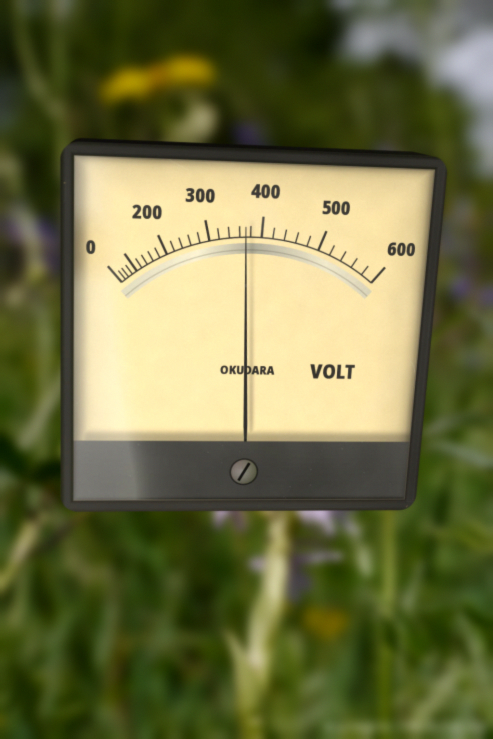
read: 370 V
